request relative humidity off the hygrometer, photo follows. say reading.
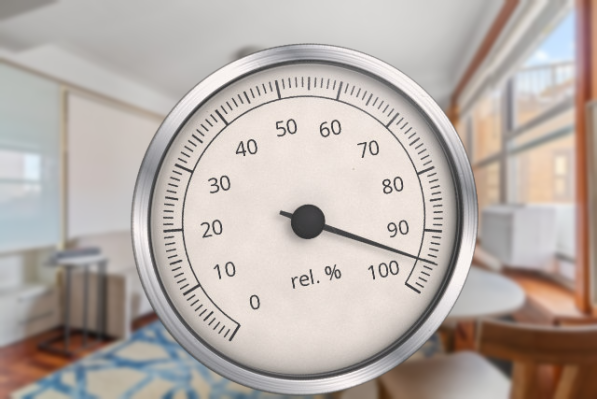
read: 95 %
